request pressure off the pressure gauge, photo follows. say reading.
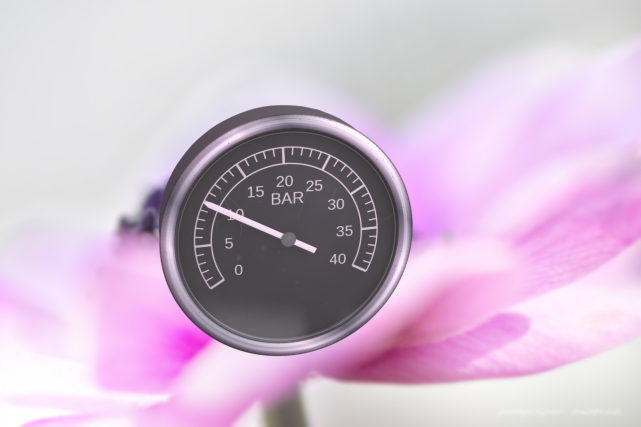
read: 10 bar
